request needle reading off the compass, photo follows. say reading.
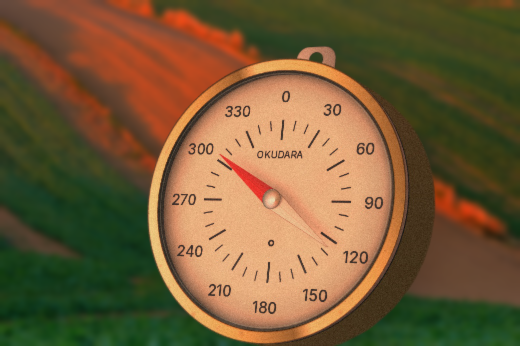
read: 305 °
